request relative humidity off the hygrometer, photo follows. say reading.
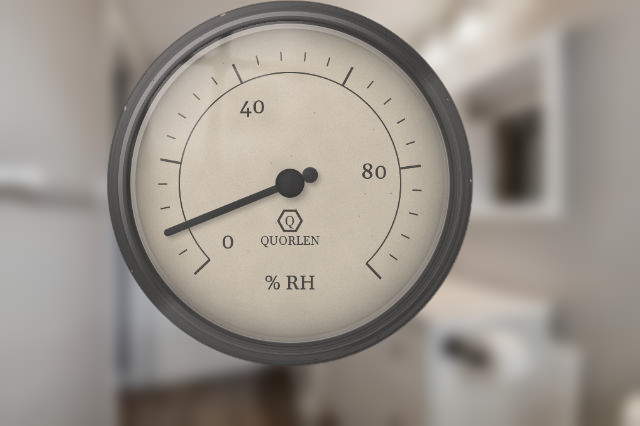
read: 8 %
